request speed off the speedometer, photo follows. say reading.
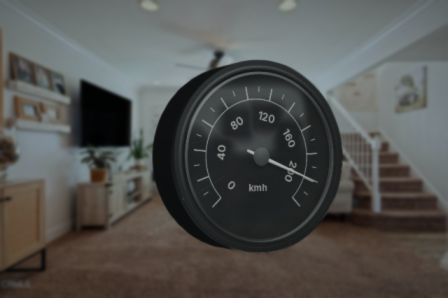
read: 200 km/h
